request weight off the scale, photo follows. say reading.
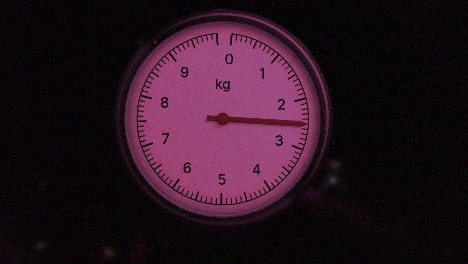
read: 2.5 kg
